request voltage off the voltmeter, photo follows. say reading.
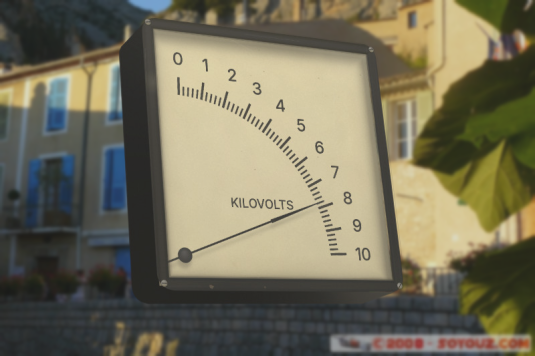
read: 7.8 kV
